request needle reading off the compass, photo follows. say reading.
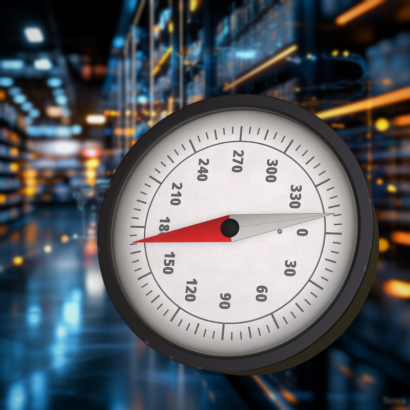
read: 170 °
